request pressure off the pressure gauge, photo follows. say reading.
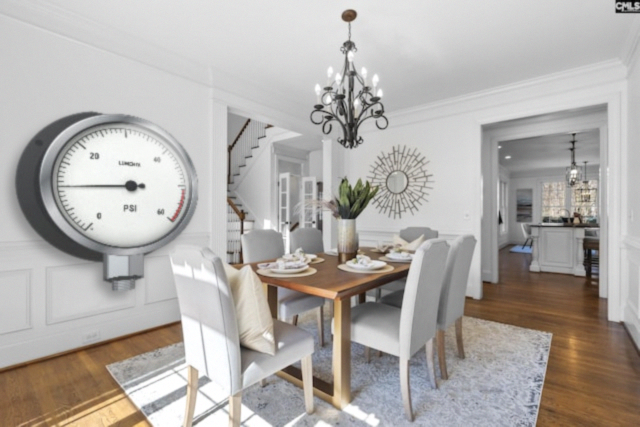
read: 10 psi
